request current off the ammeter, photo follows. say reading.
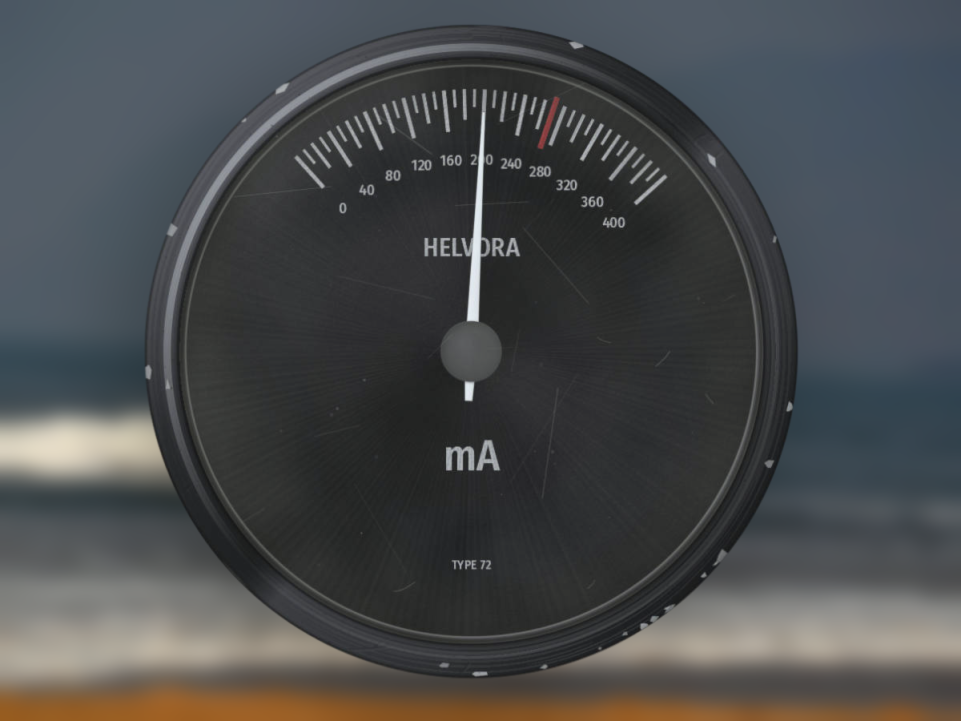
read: 200 mA
